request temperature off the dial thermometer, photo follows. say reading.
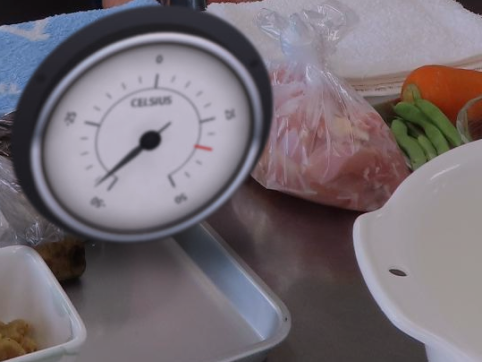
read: -45 °C
